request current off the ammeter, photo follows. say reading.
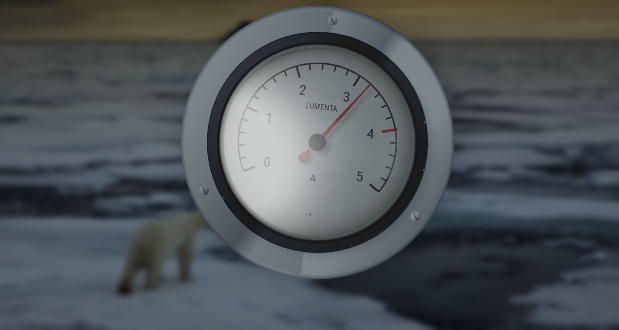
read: 3.2 A
